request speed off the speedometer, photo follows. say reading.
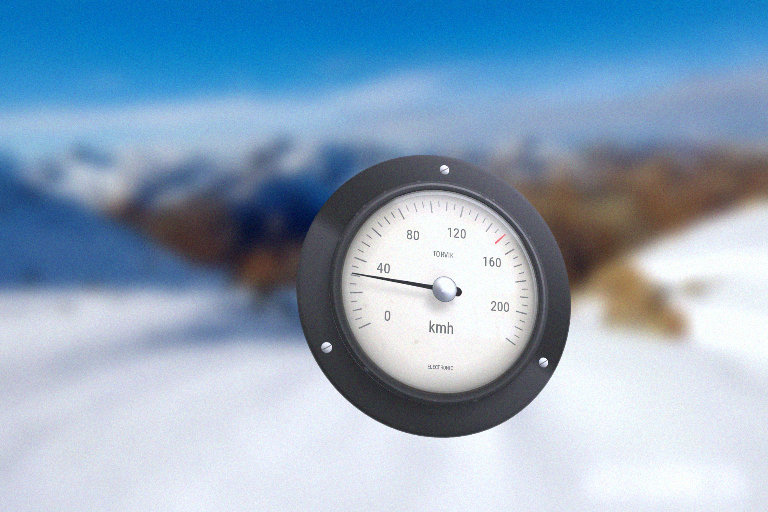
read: 30 km/h
